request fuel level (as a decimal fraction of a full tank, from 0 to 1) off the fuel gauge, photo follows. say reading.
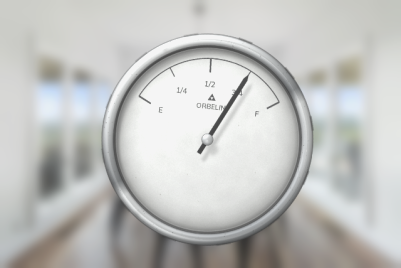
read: 0.75
